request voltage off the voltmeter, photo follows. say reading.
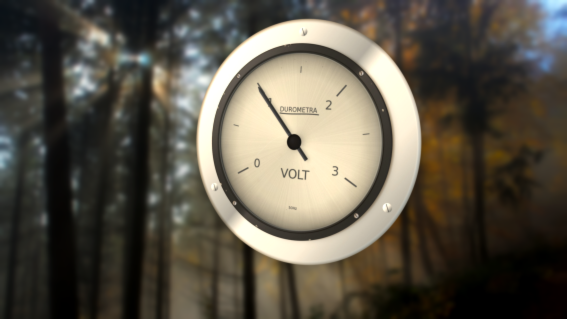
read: 1 V
